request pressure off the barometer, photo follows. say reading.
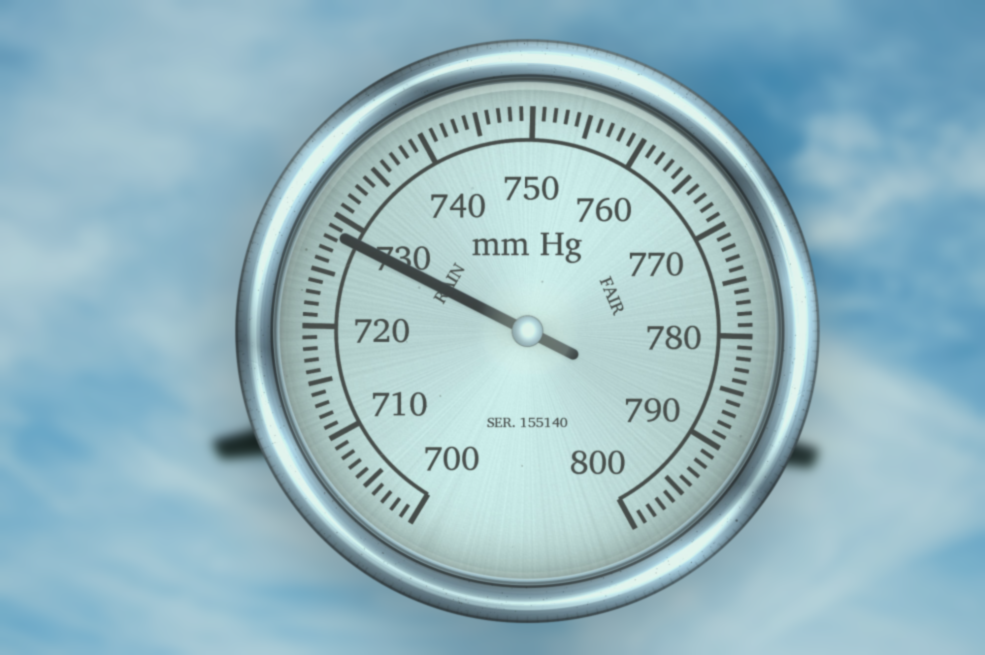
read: 728.5 mmHg
